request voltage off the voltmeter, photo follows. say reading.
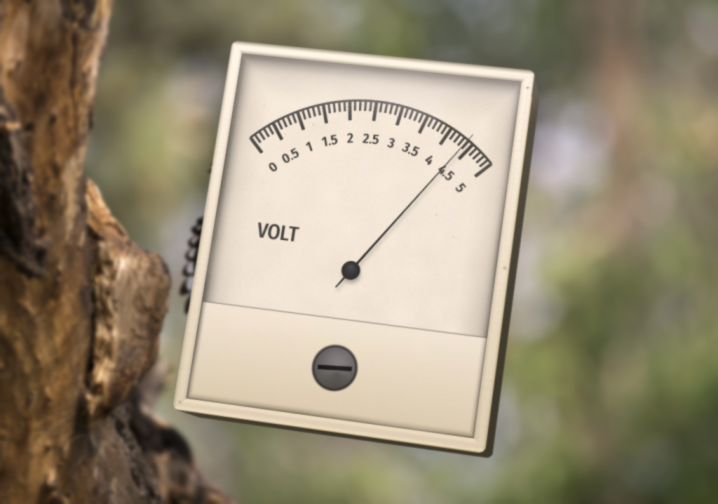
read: 4.4 V
